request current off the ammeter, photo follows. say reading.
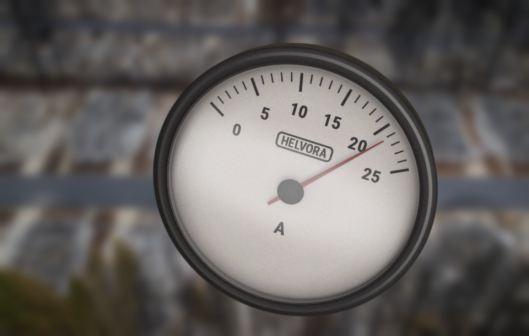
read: 21 A
